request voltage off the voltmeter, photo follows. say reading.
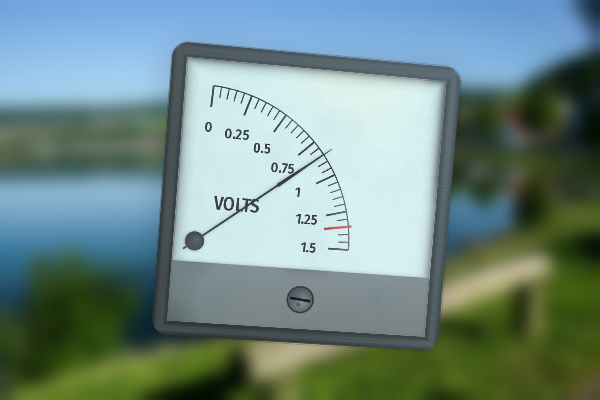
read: 0.85 V
